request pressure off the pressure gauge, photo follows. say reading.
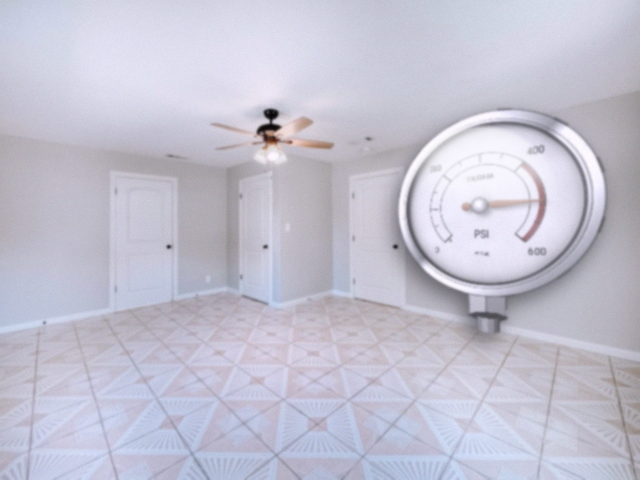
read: 500 psi
